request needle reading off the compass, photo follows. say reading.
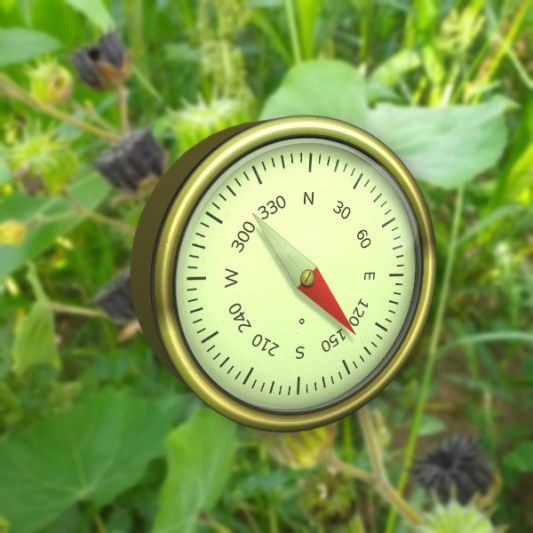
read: 135 °
